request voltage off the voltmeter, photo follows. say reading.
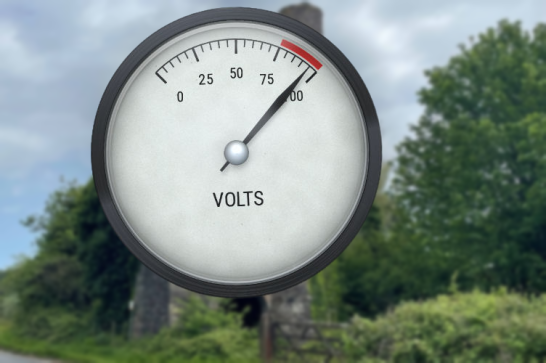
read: 95 V
